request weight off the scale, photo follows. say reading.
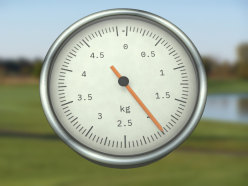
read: 2 kg
